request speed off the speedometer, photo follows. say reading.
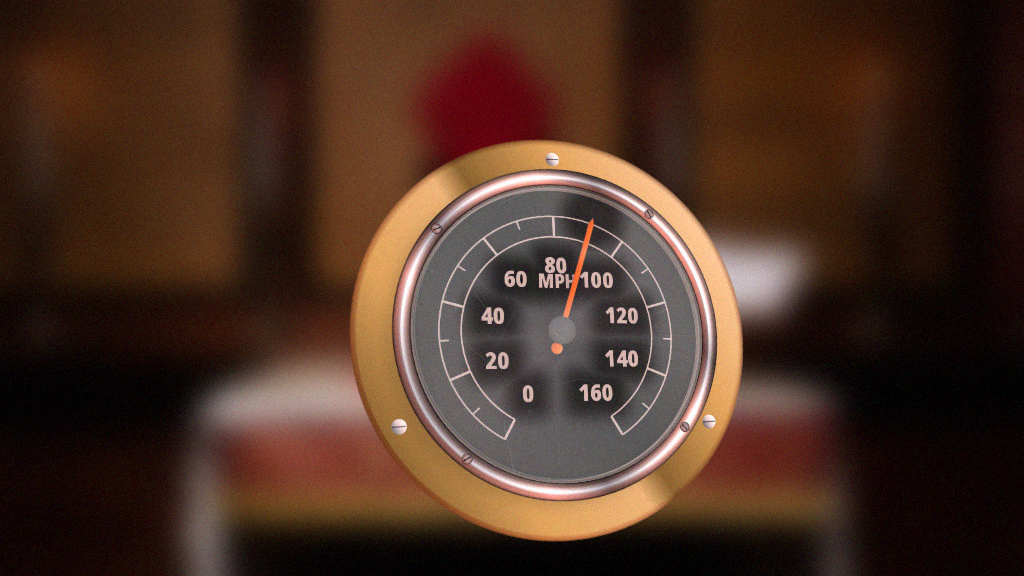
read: 90 mph
